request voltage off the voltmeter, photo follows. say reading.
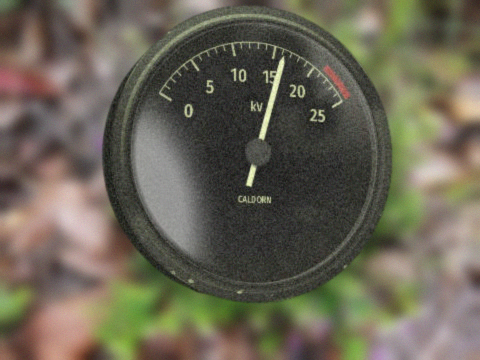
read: 16 kV
